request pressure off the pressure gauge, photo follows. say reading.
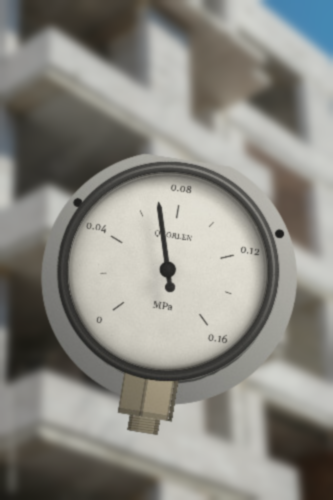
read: 0.07 MPa
